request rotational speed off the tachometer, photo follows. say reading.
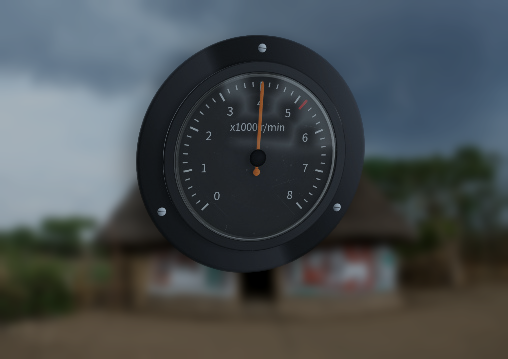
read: 4000 rpm
